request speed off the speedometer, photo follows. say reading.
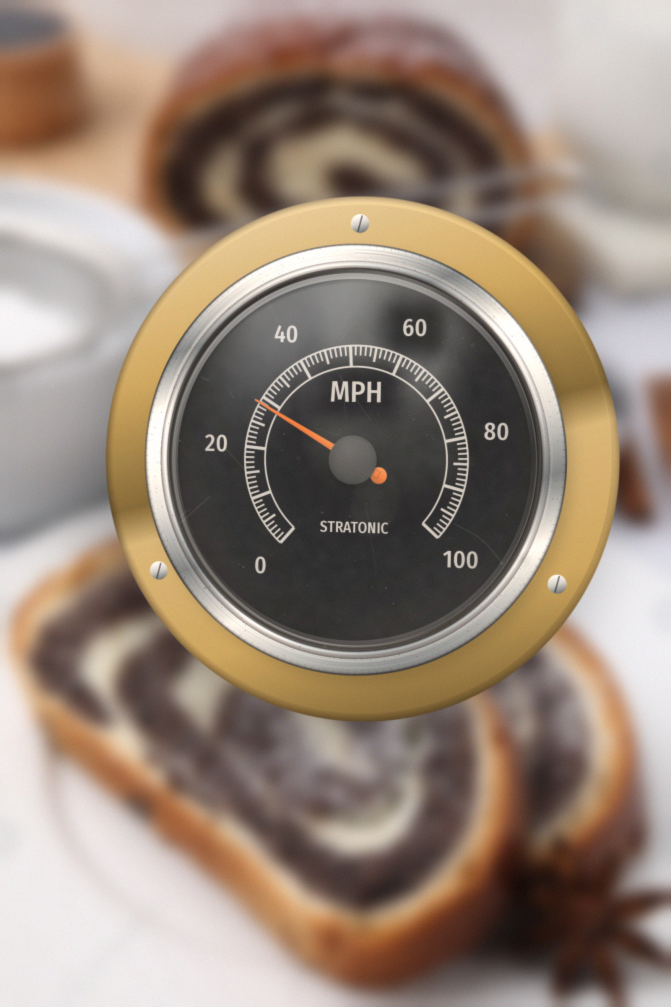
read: 29 mph
